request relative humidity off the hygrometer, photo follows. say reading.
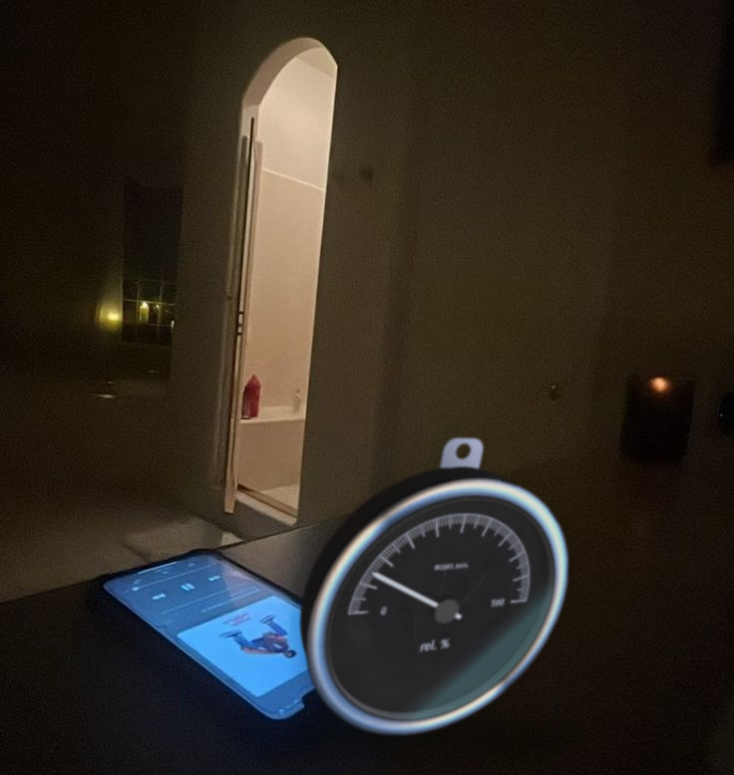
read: 15 %
